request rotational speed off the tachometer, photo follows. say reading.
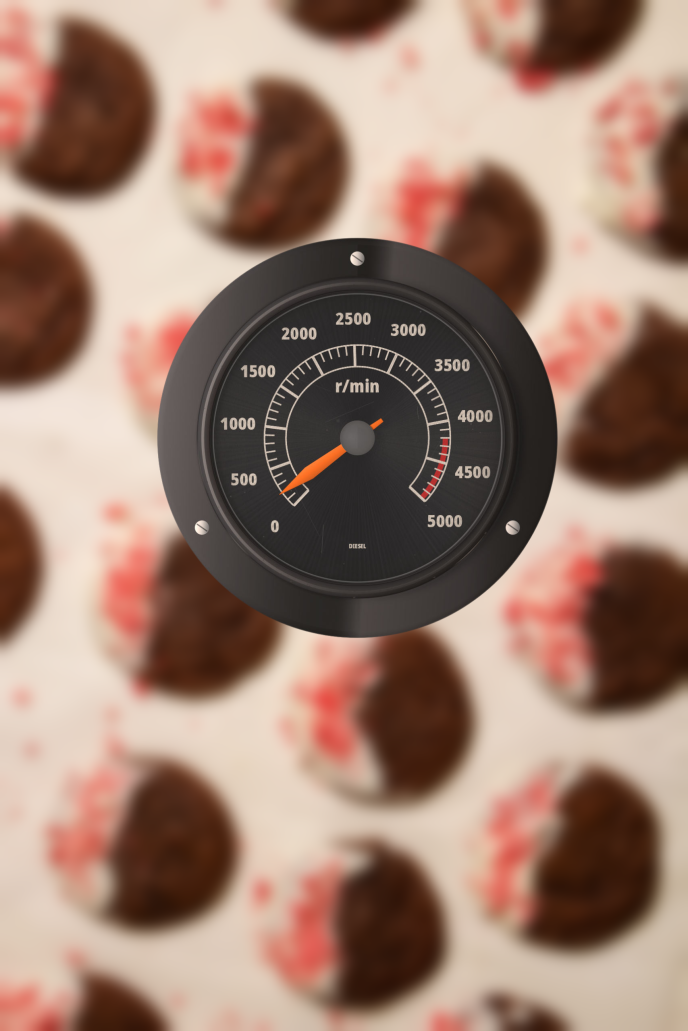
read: 200 rpm
